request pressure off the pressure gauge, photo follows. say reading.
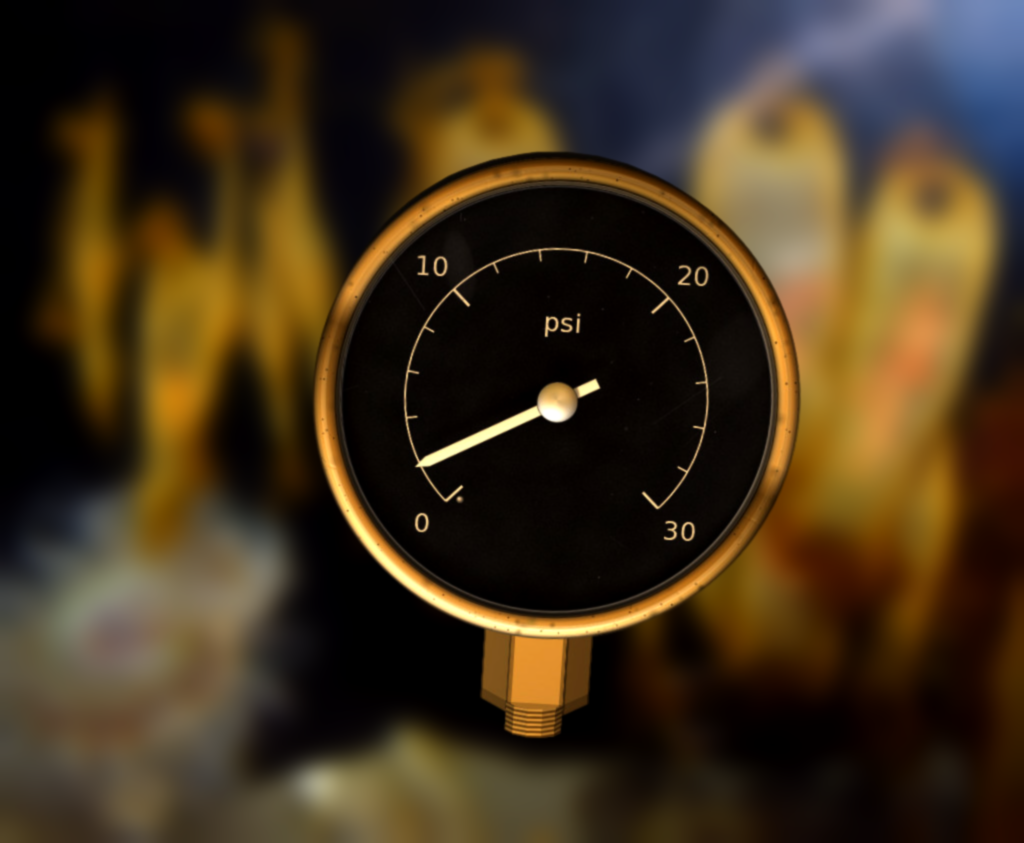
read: 2 psi
